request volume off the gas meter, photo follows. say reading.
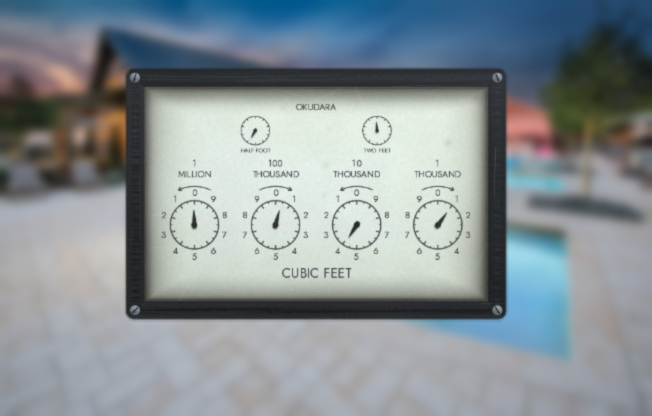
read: 4100 ft³
